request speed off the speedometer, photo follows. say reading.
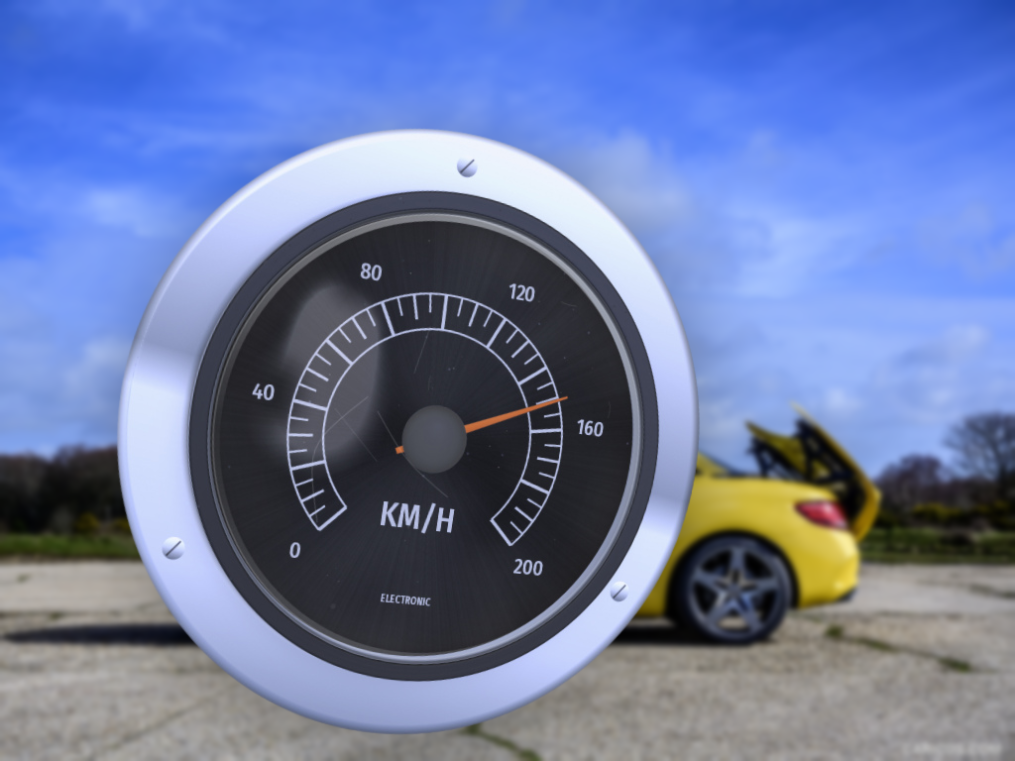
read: 150 km/h
